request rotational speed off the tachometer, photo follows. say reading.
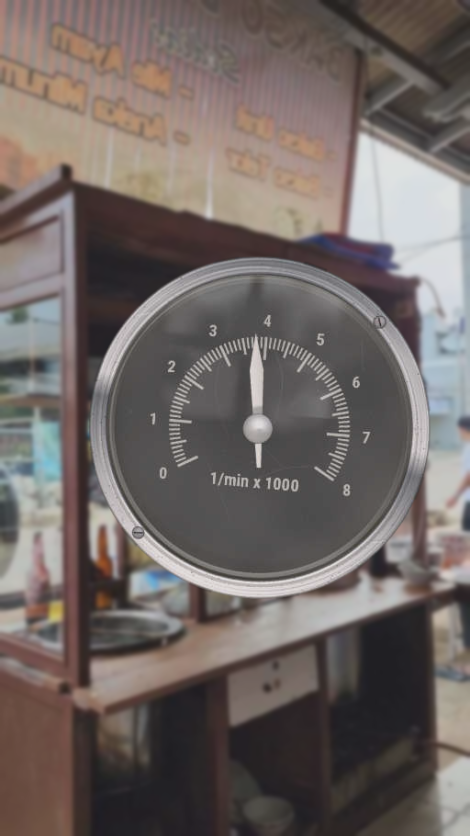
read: 3800 rpm
